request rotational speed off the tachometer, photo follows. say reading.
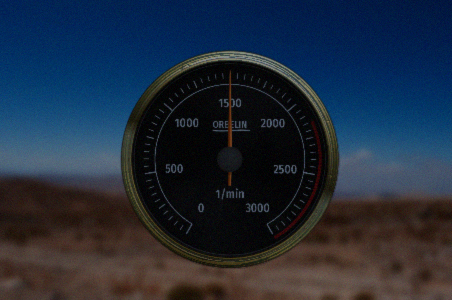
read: 1500 rpm
